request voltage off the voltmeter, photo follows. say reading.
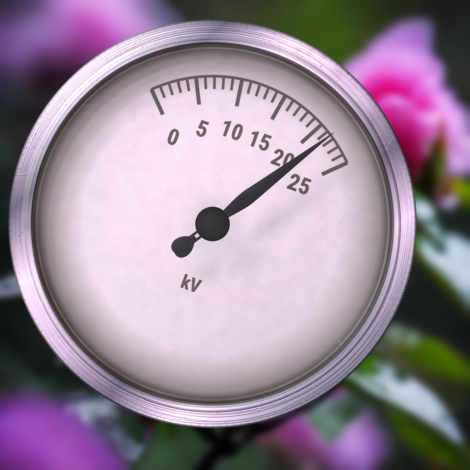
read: 21.5 kV
